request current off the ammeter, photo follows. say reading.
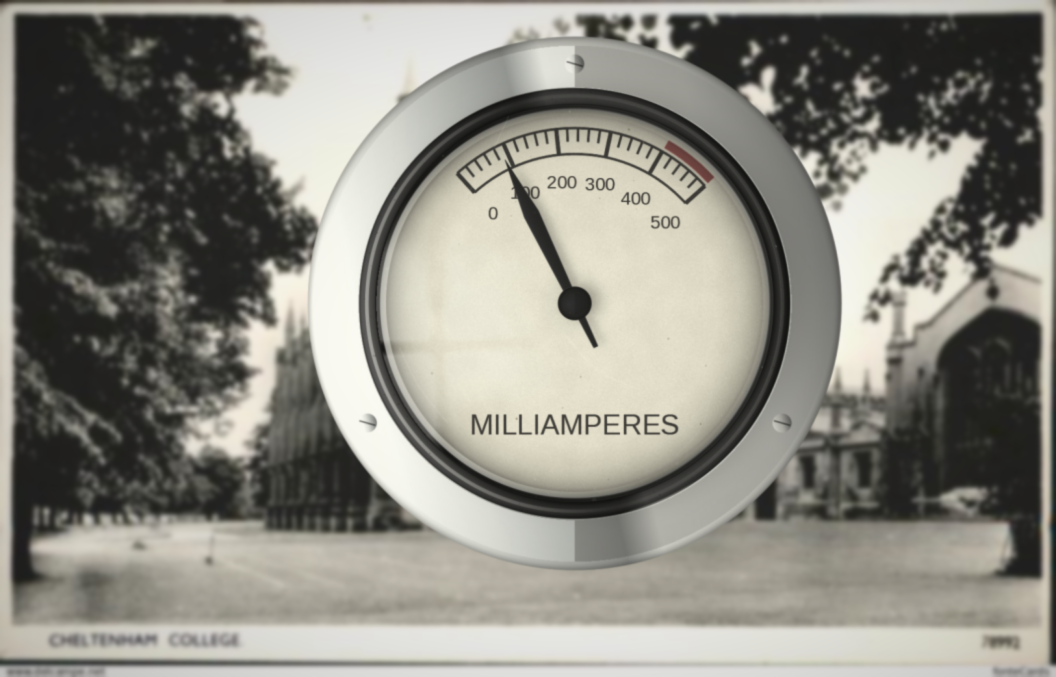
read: 90 mA
